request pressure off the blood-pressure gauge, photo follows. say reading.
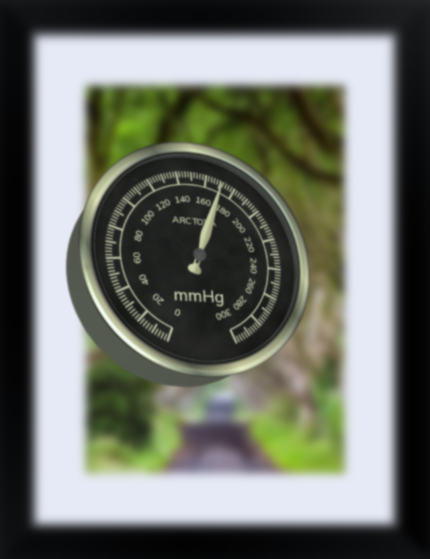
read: 170 mmHg
